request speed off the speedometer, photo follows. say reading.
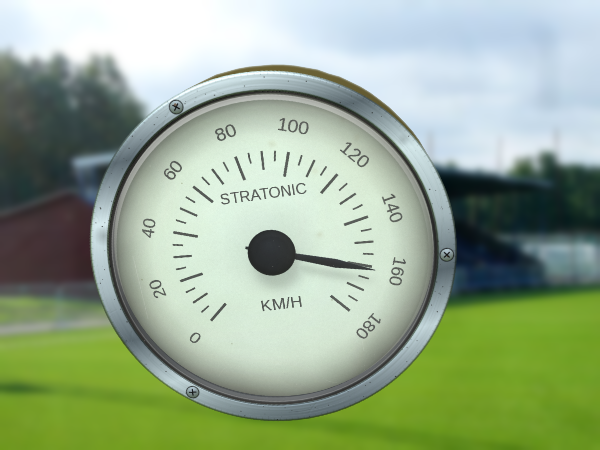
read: 160 km/h
